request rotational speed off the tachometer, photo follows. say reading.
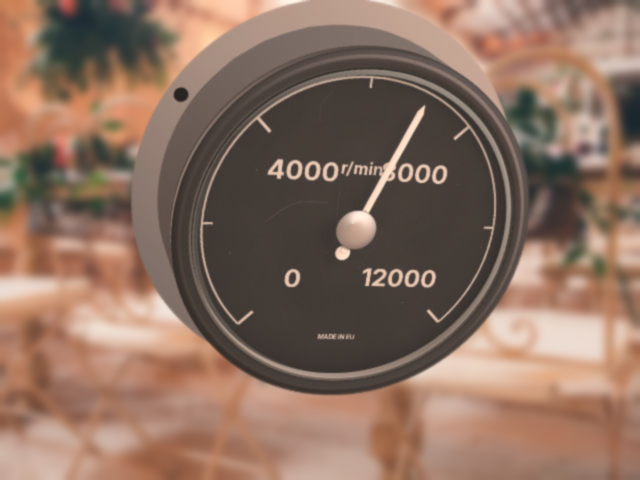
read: 7000 rpm
